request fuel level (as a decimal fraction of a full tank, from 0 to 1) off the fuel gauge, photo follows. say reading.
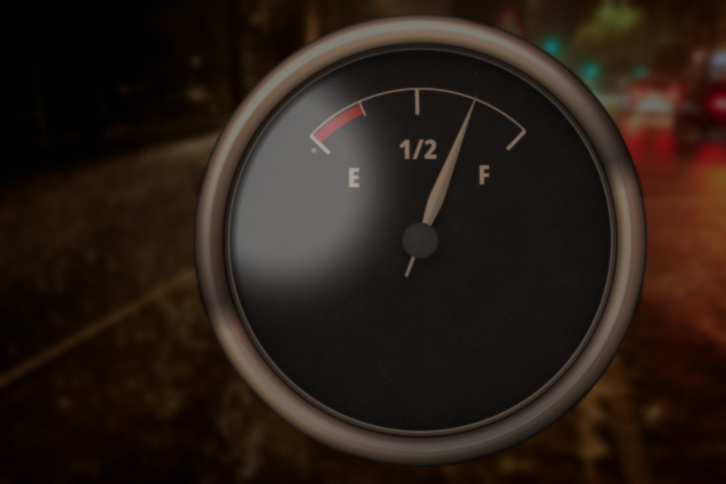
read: 0.75
